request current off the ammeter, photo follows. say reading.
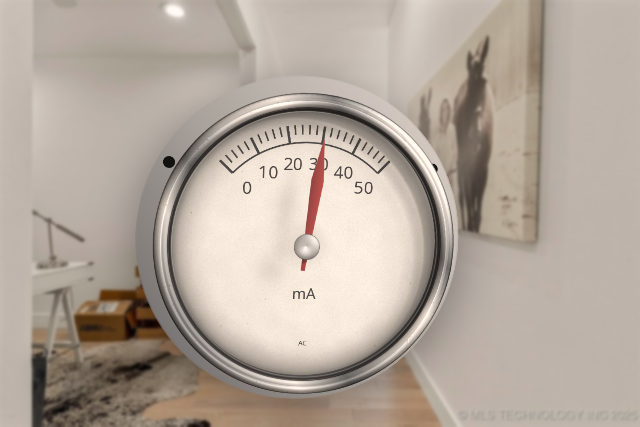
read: 30 mA
